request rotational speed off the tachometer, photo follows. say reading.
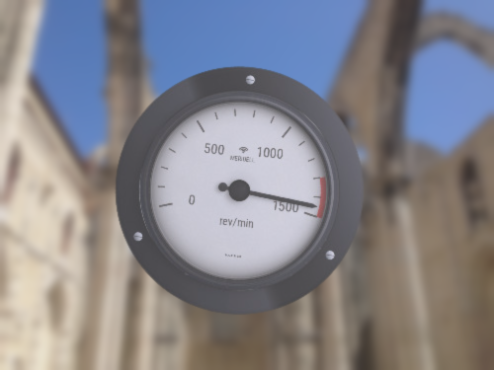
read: 1450 rpm
